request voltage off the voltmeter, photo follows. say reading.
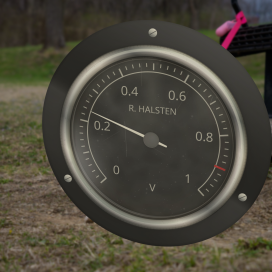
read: 0.24 V
